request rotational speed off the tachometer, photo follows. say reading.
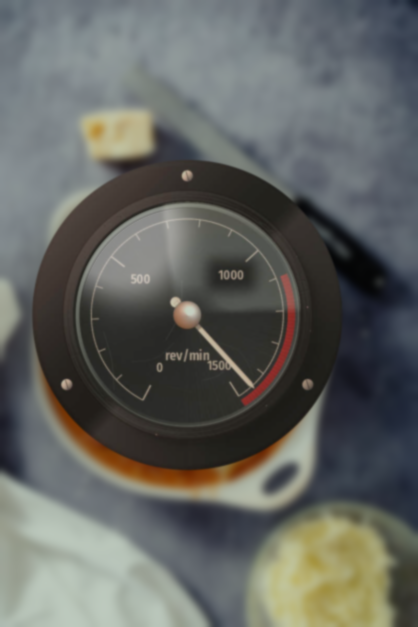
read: 1450 rpm
